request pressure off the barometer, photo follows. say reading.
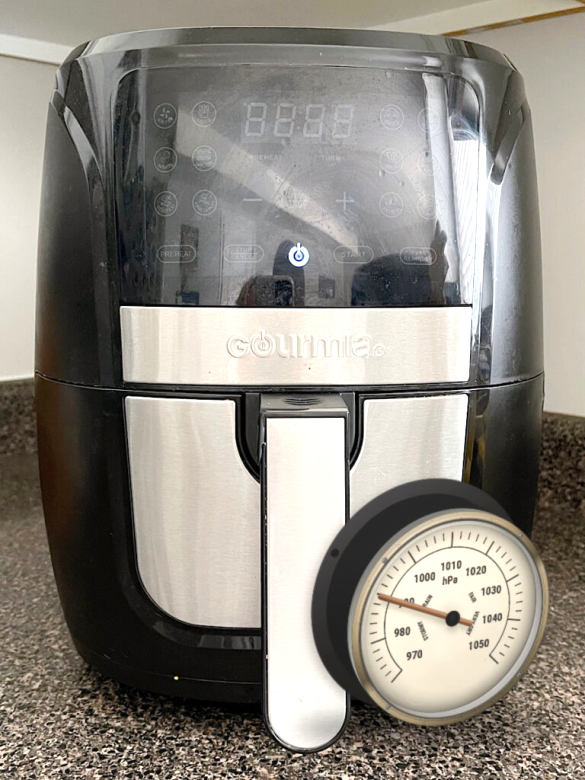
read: 990 hPa
